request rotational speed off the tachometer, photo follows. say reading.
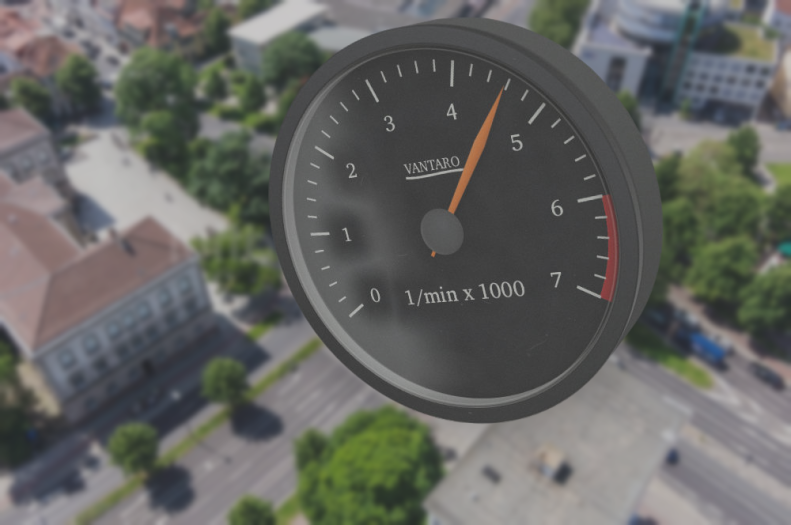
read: 4600 rpm
